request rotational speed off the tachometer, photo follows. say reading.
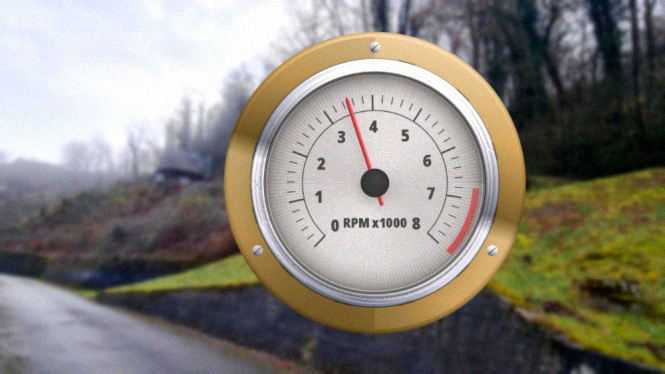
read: 3500 rpm
